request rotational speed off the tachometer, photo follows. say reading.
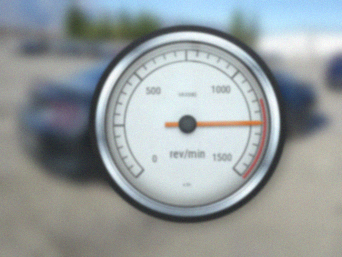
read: 1250 rpm
